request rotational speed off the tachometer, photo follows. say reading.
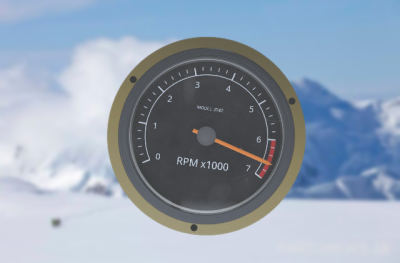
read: 6600 rpm
